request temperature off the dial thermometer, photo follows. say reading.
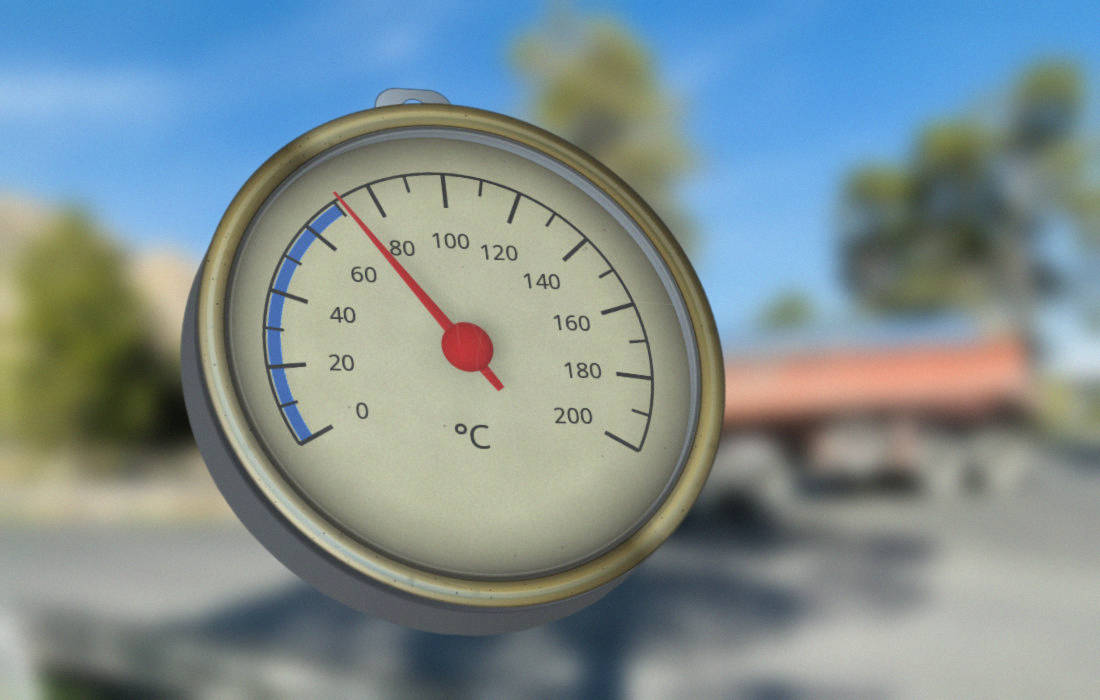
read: 70 °C
